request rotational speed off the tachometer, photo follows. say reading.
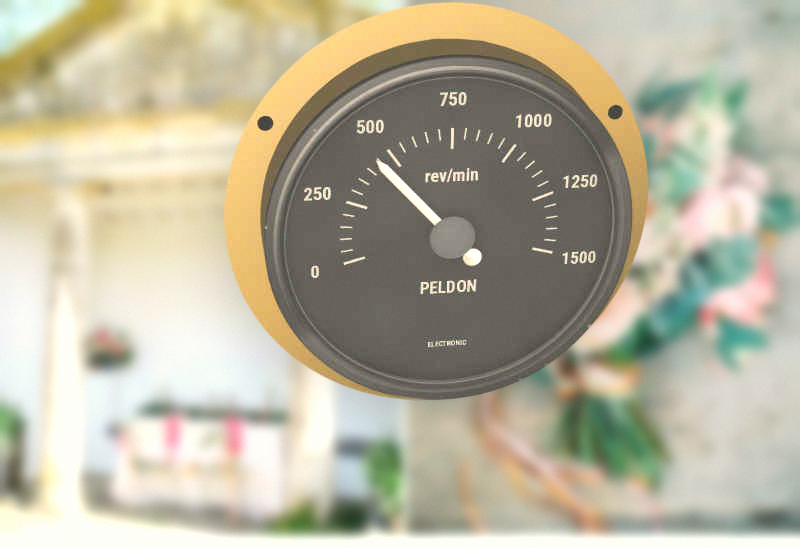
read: 450 rpm
